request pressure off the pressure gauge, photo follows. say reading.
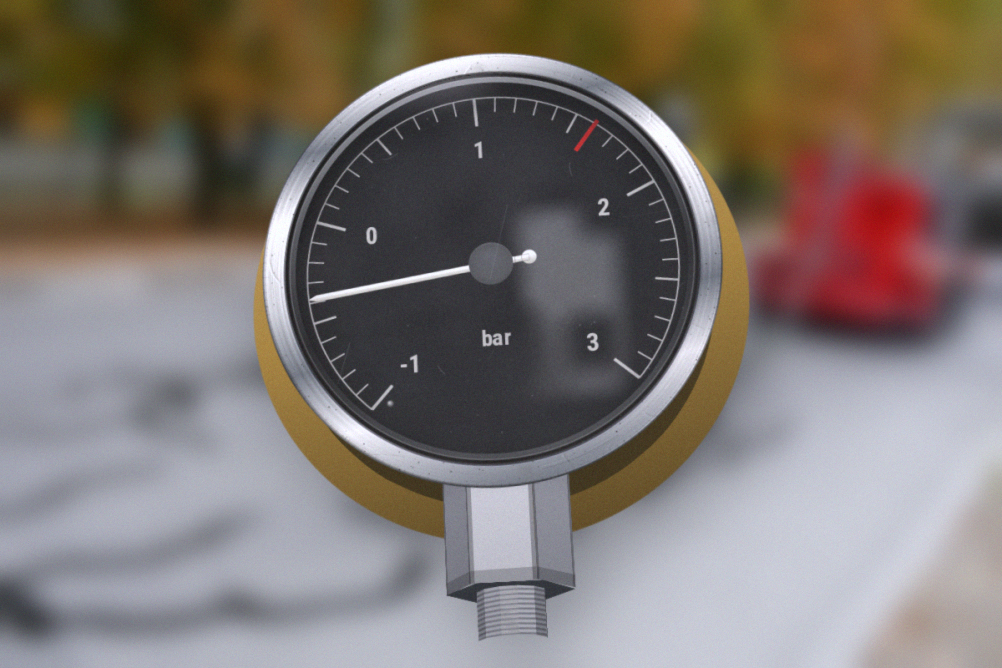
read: -0.4 bar
